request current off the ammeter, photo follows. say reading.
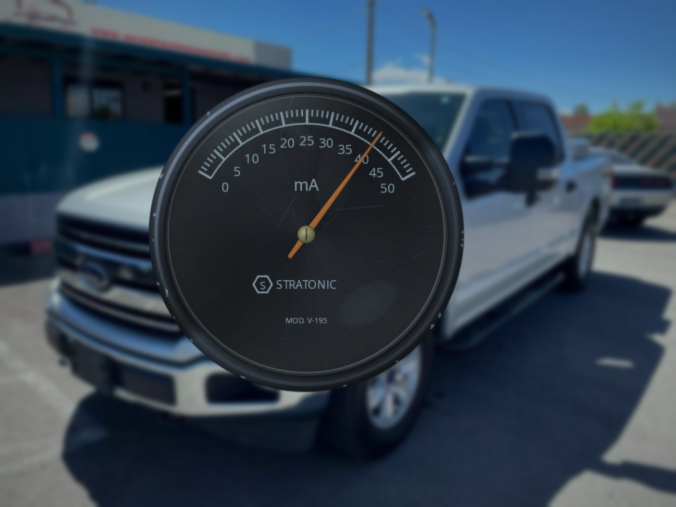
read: 40 mA
